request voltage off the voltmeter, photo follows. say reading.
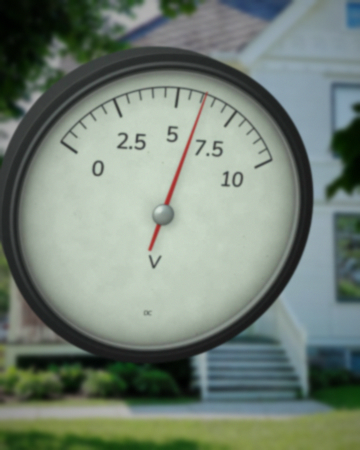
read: 6 V
